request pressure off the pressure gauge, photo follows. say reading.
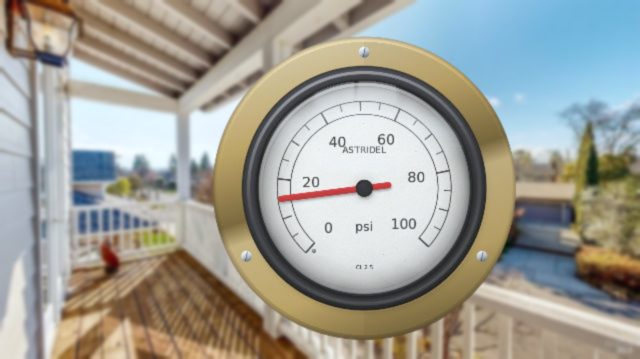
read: 15 psi
